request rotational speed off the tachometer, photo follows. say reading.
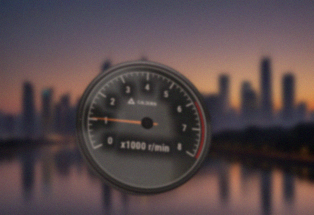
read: 1000 rpm
